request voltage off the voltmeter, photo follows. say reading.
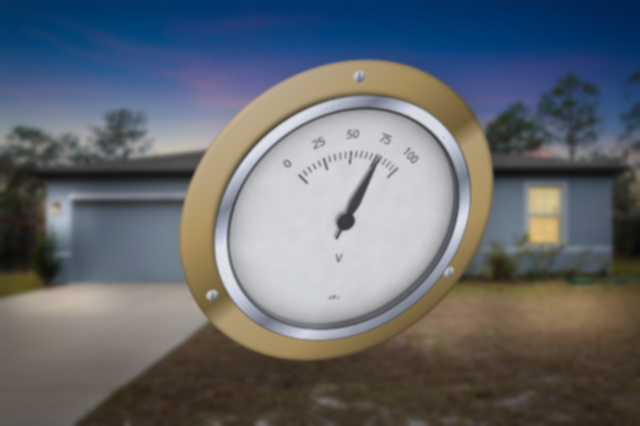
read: 75 V
